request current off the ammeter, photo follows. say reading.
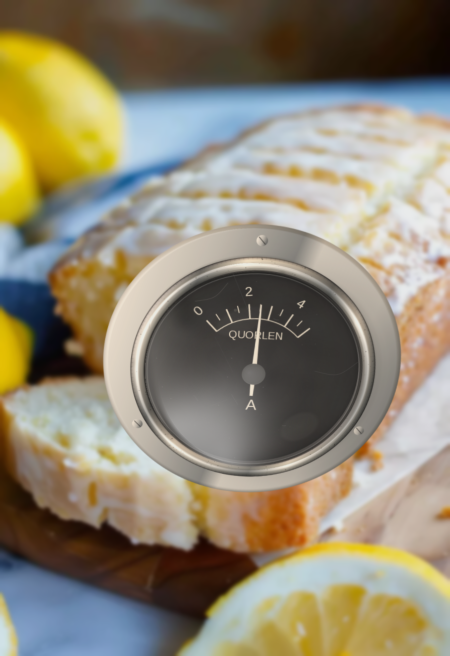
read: 2.5 A
